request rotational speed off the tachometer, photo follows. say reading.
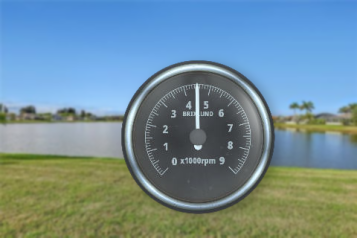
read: 4500 rpm
